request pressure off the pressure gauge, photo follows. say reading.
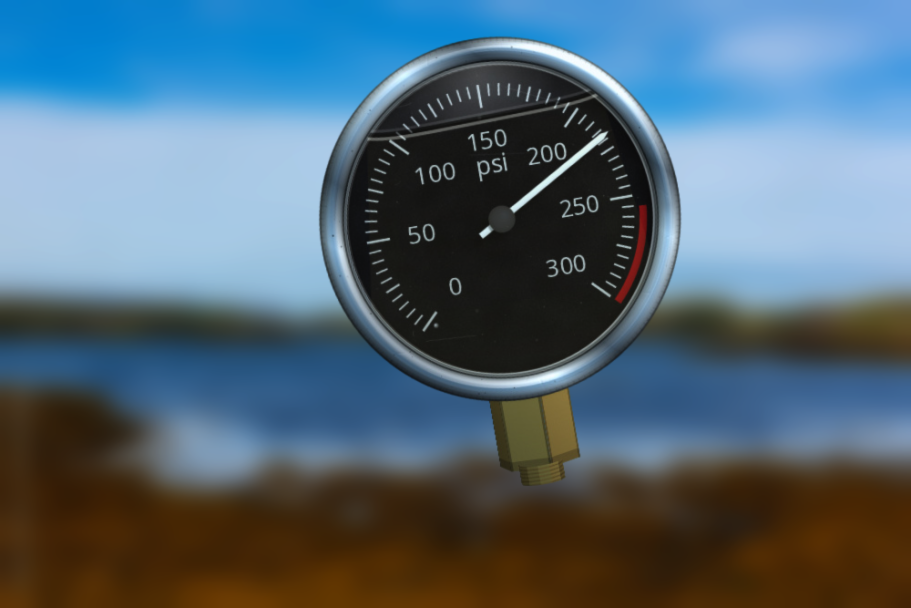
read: 217.5 psi
